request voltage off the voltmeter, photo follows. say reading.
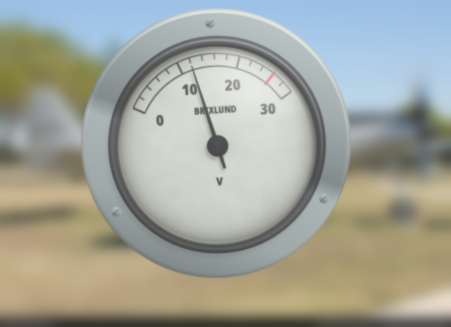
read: 12 V
